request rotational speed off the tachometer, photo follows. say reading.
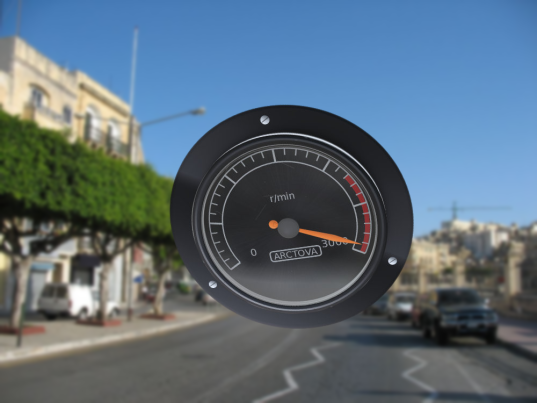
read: 2900 rpm
